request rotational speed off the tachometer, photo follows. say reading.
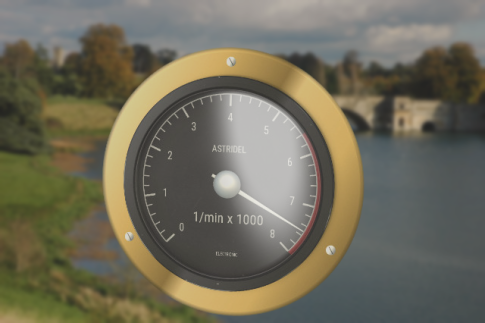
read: 7500 rpm
